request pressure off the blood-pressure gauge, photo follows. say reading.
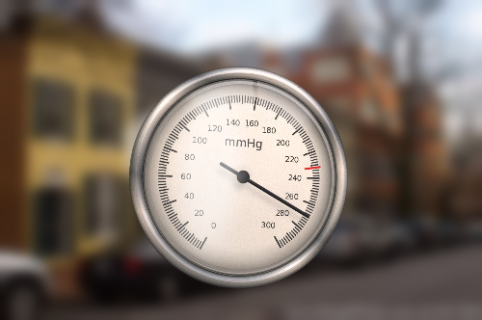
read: 270 mmHg
